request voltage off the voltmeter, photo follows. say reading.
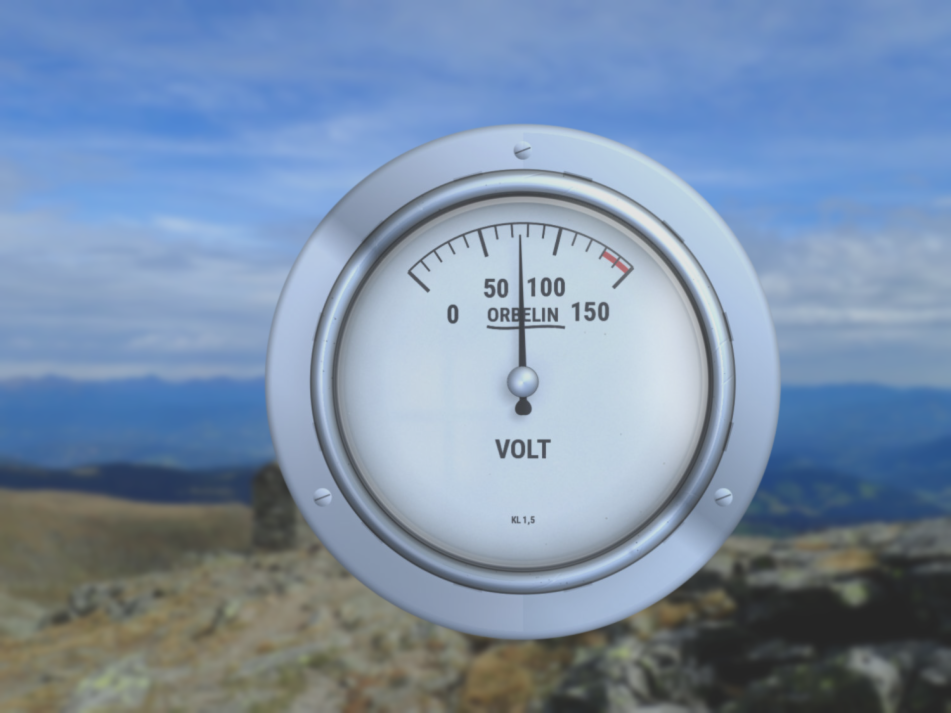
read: 75 V
